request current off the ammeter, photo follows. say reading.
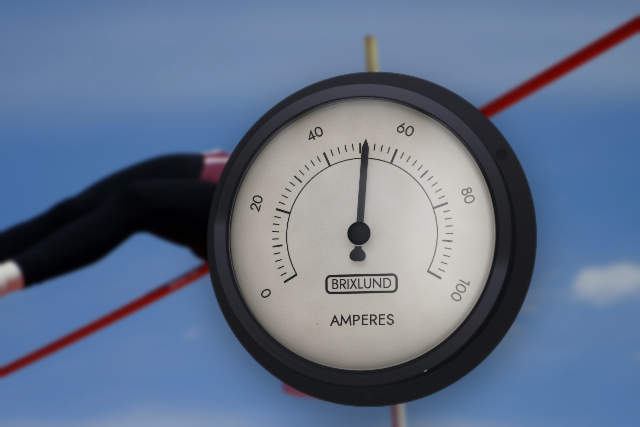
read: 52 A
